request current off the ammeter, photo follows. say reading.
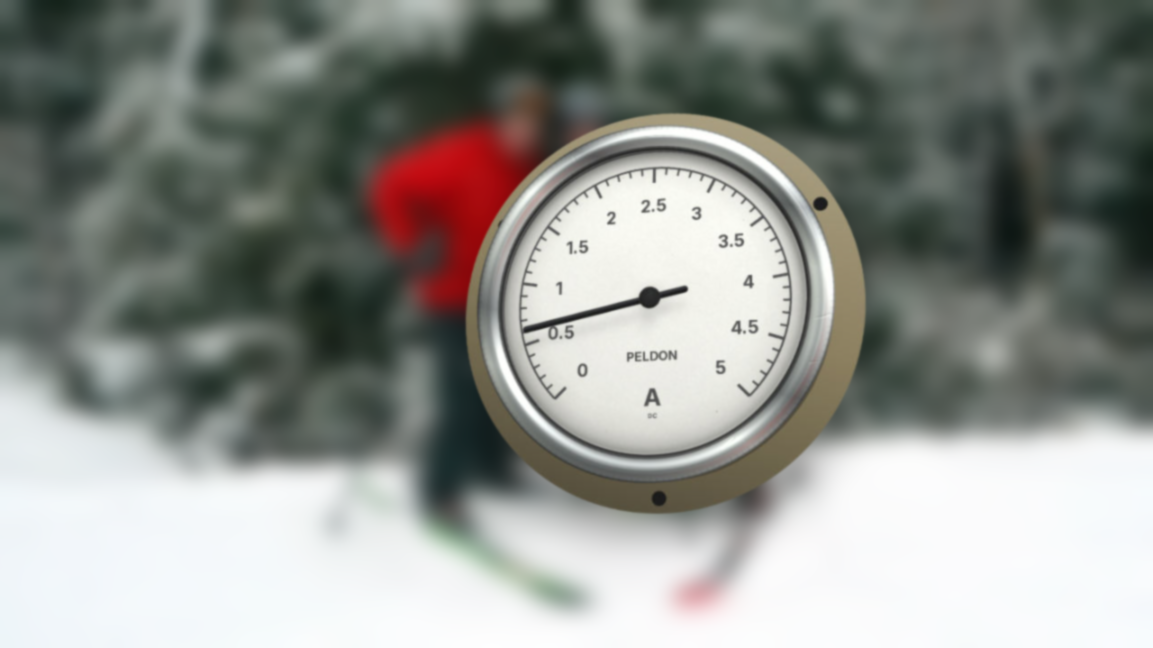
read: 0.6 A
